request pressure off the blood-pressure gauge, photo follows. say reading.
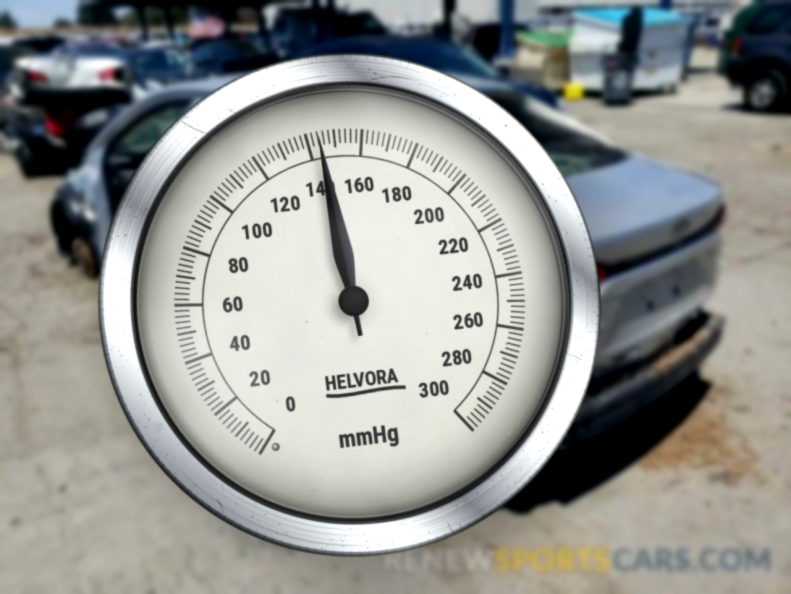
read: 144 mmHg
